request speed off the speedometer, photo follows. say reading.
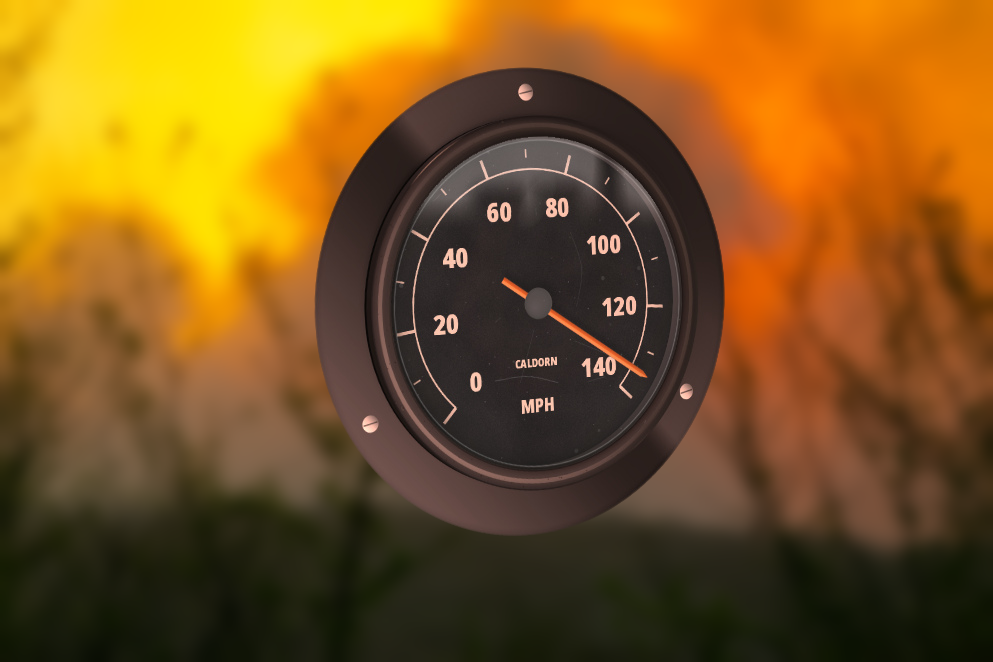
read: 135 mph
